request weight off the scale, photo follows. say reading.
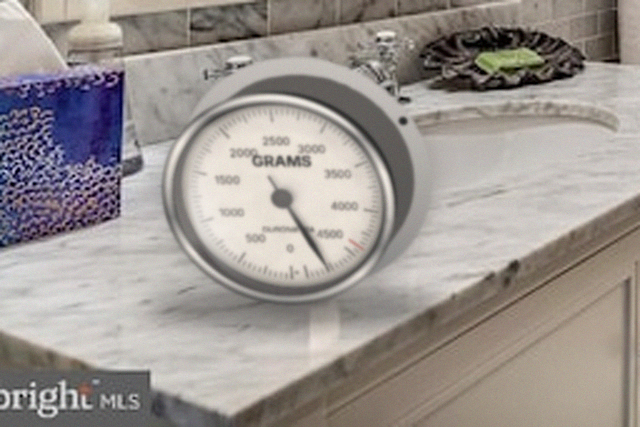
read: 4750 g
